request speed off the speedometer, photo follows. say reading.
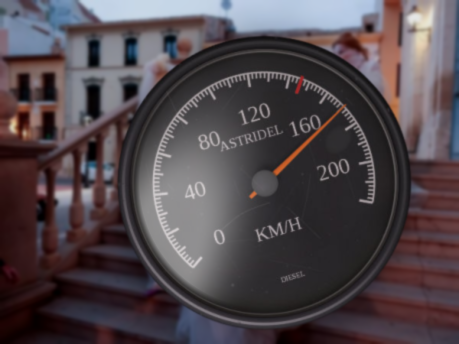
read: 170 km/h
